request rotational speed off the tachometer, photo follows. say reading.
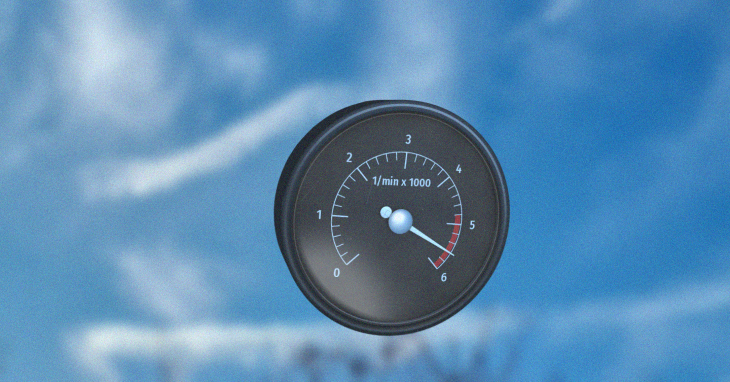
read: 5600 rpm
